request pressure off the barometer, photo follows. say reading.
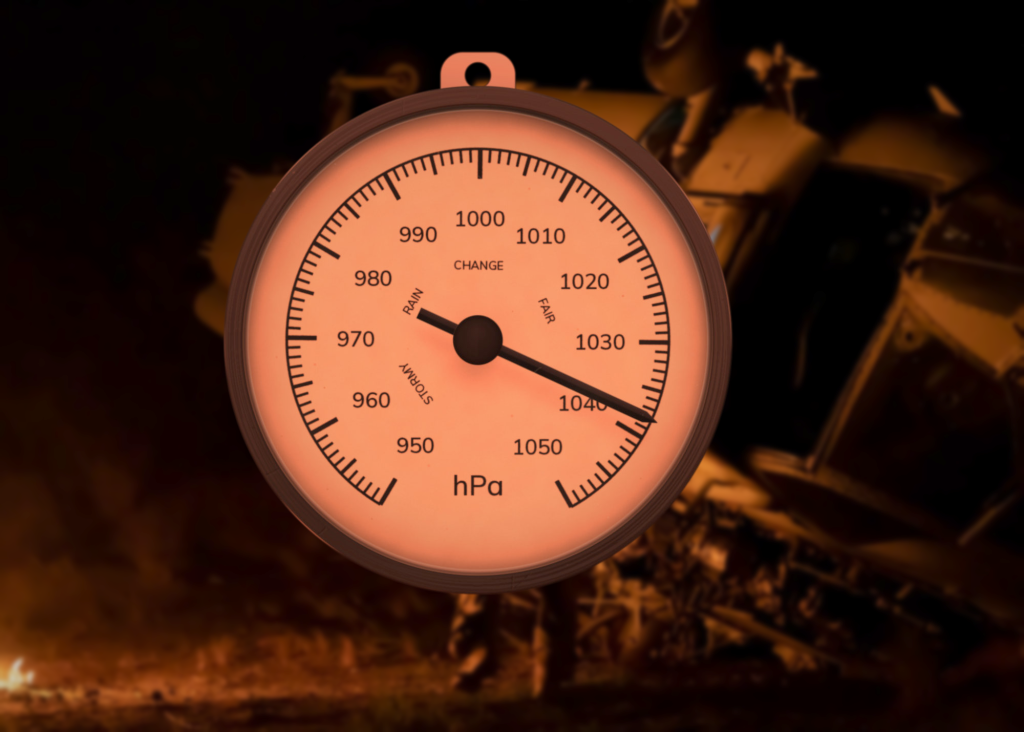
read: 1038 hPa
